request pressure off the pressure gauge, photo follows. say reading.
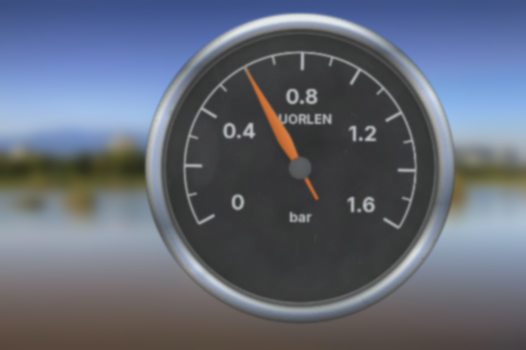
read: 0.6 bar
